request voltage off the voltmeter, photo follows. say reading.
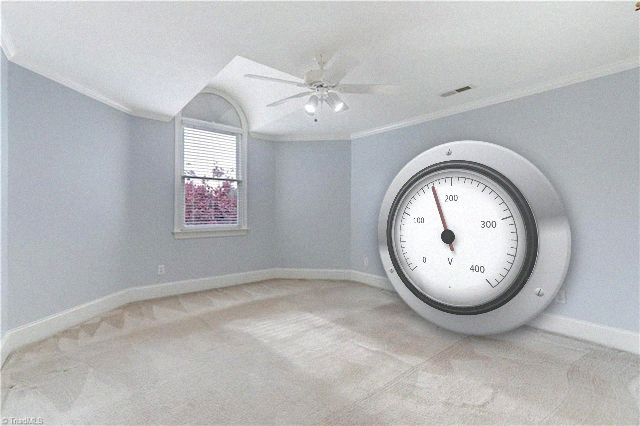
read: 170 V
